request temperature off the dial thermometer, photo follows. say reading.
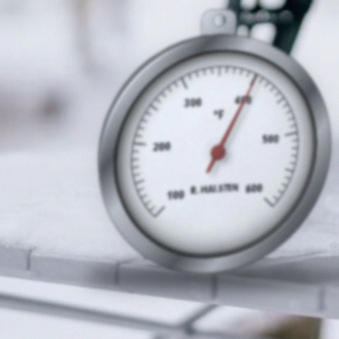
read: 400 °F
